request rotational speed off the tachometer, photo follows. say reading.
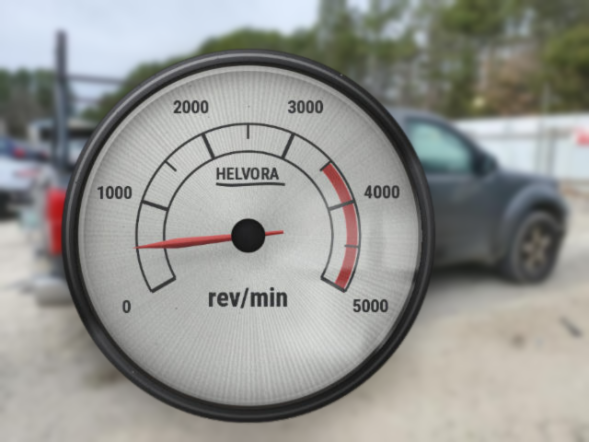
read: 500 rpm
